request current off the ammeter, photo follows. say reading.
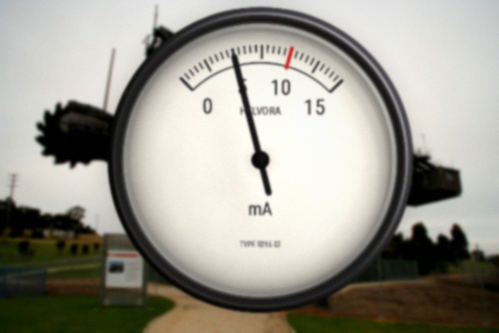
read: 5 mA
